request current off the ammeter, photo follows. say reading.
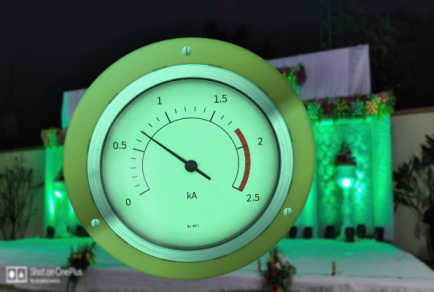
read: 0.7 kA
